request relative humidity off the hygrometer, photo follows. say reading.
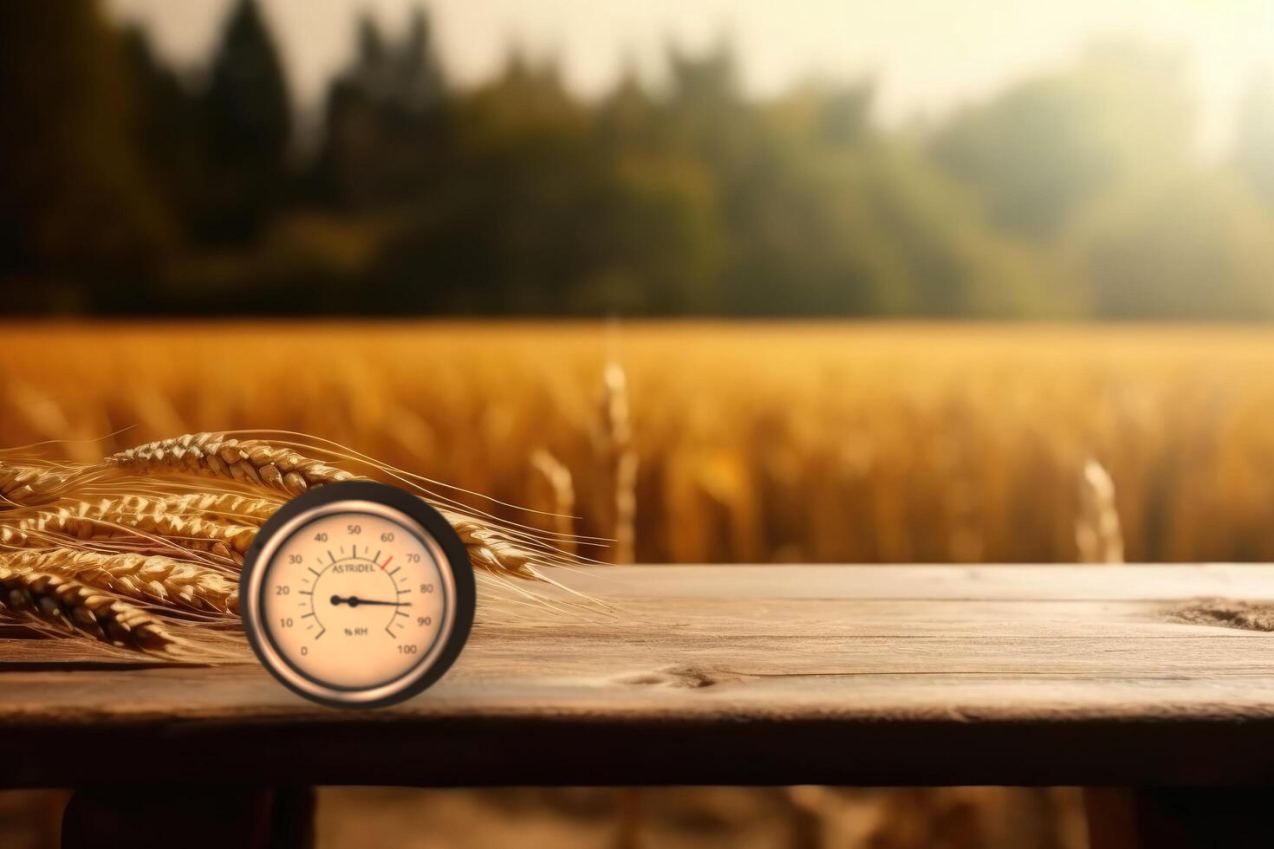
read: 85 %
